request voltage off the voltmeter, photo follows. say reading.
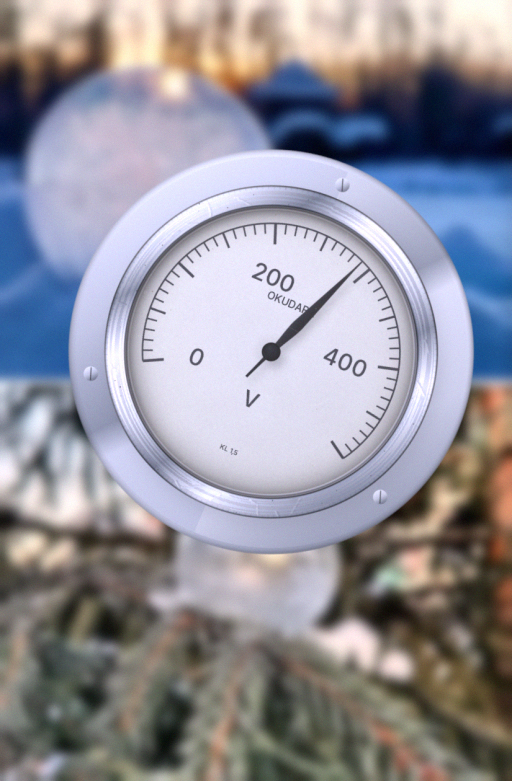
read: 290 V
